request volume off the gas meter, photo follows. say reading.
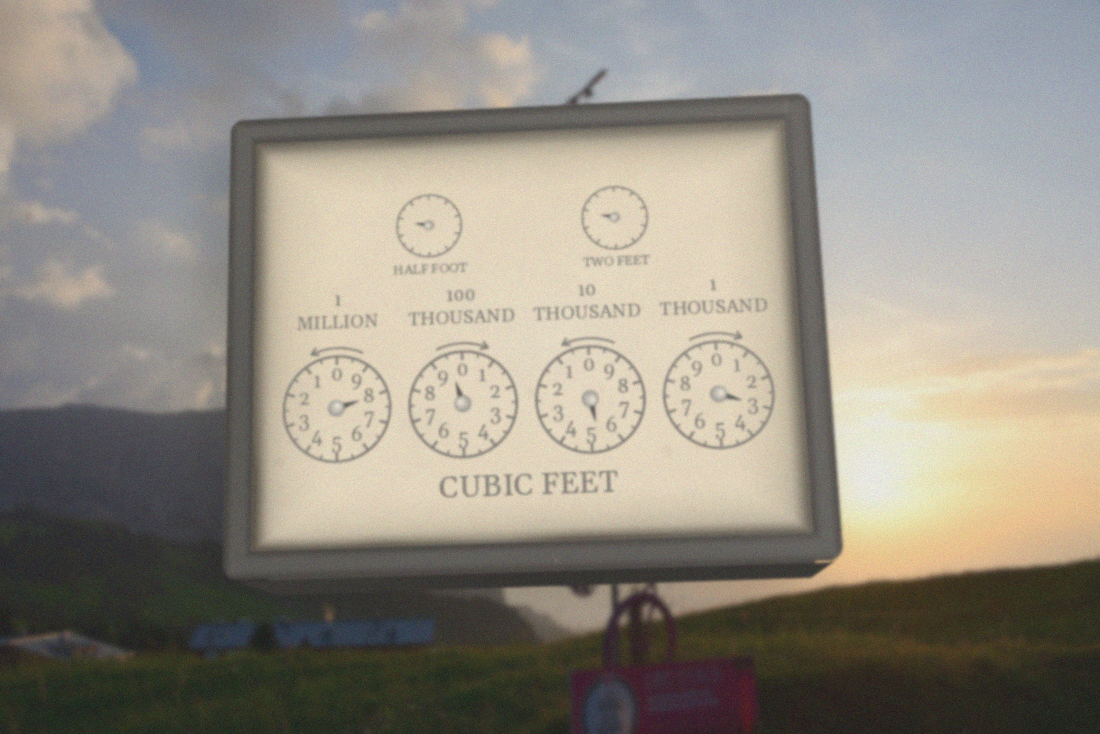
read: 795300 ft³
